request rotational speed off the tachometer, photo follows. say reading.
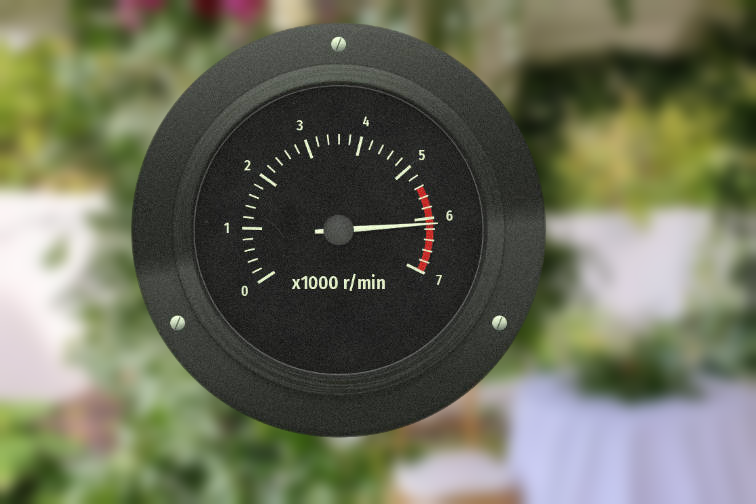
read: 6100 rpm
